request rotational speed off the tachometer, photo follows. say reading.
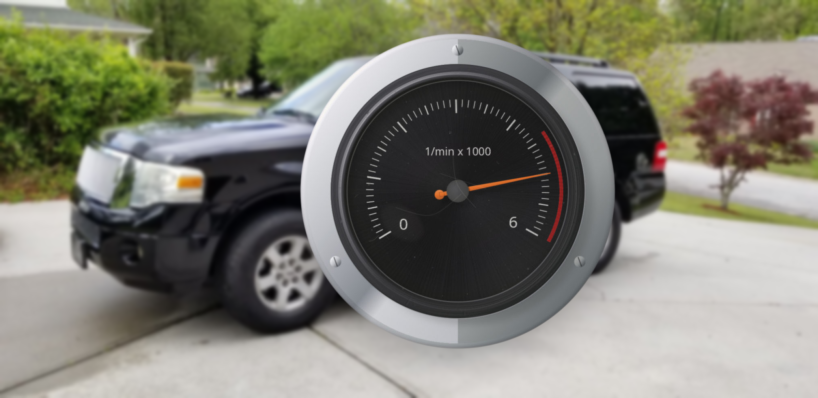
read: 5000 rpm
